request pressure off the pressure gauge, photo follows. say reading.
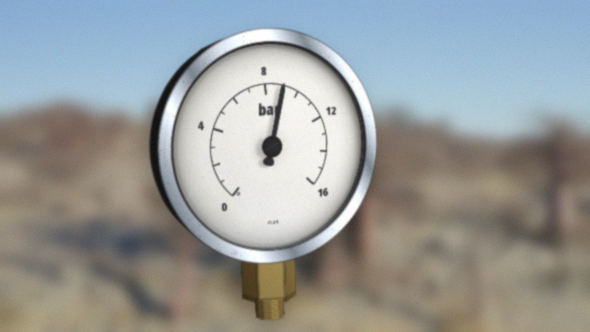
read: 9 bar
